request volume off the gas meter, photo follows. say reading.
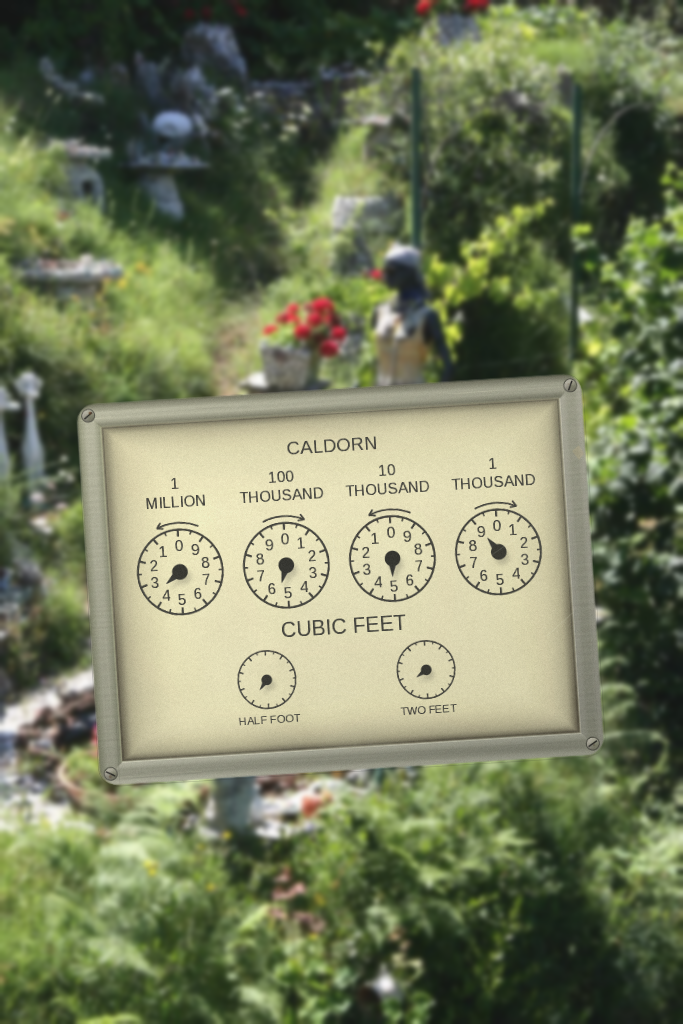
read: 354900 ft³
